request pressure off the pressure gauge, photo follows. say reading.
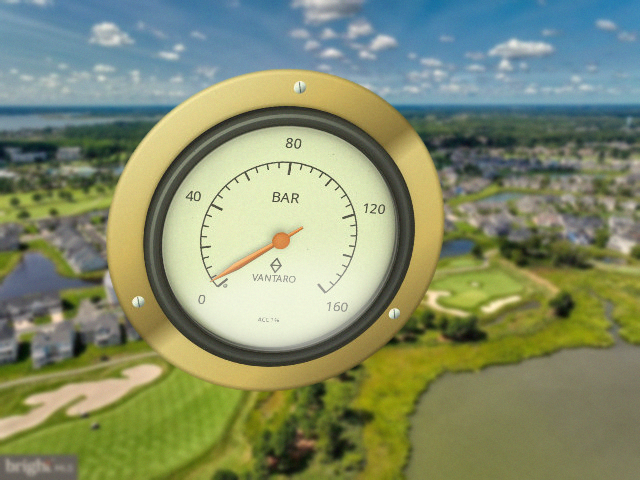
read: 5 bar
